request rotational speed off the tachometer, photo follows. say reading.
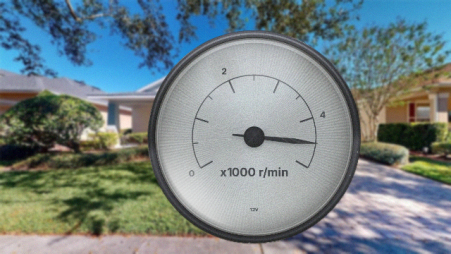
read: 4500 rpm
